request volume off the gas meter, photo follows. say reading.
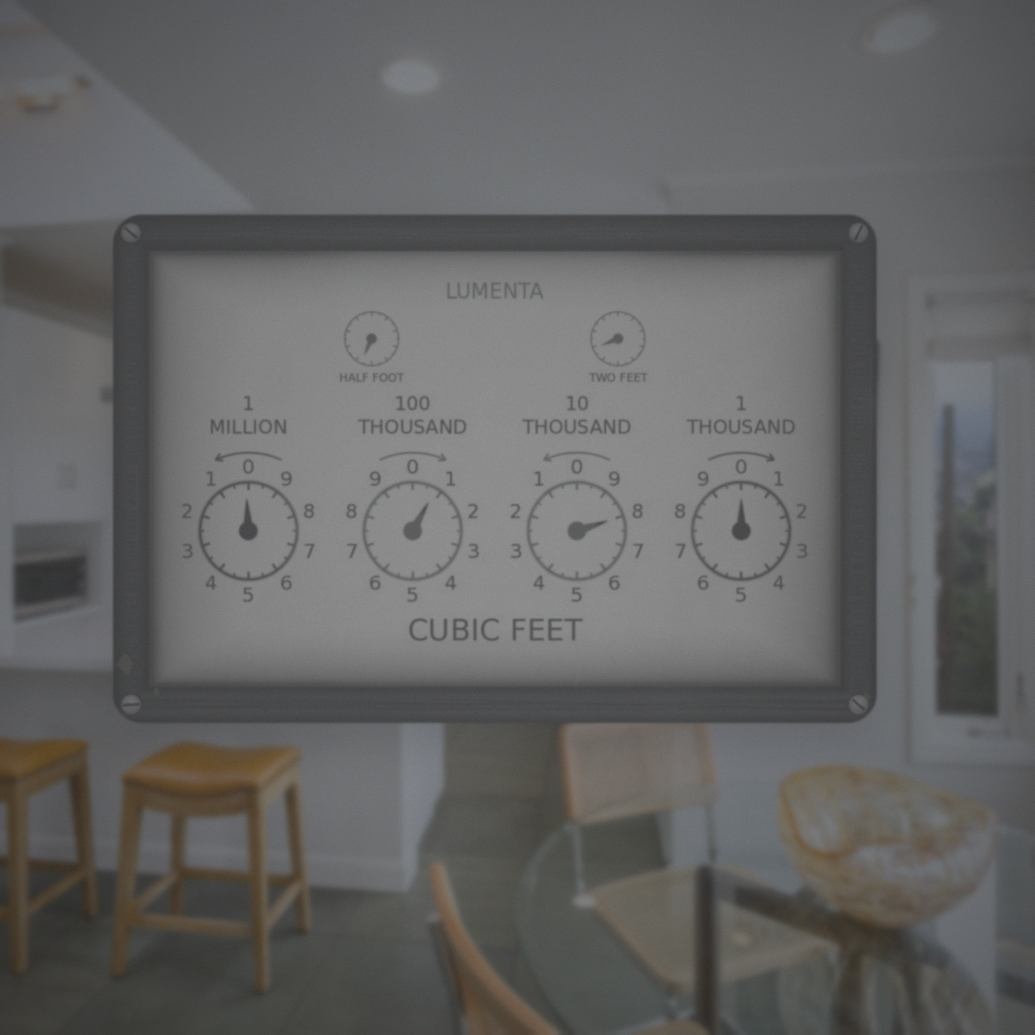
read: 8000 ft³
